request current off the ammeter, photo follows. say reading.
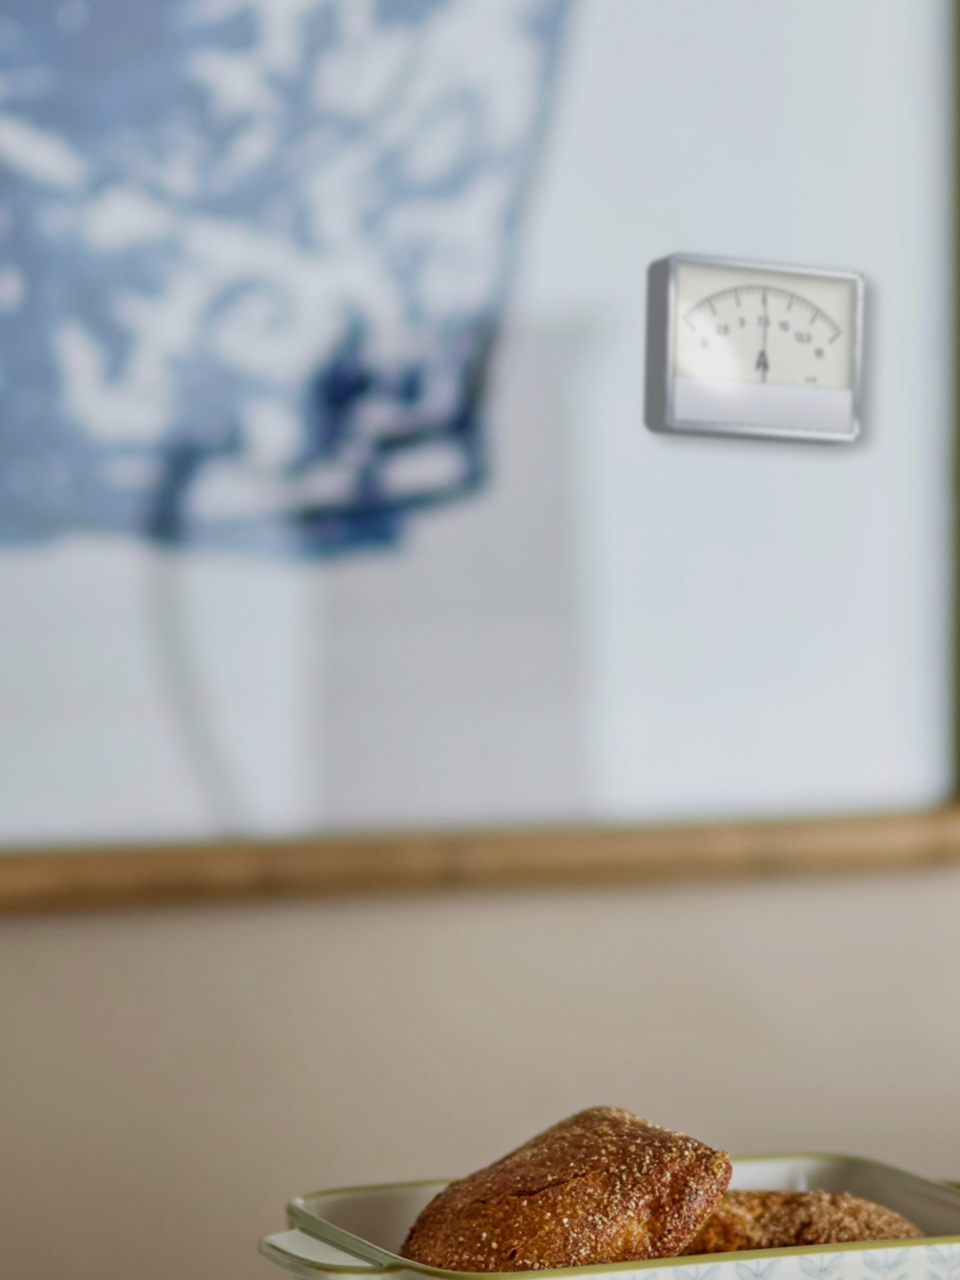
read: 7.5 A
